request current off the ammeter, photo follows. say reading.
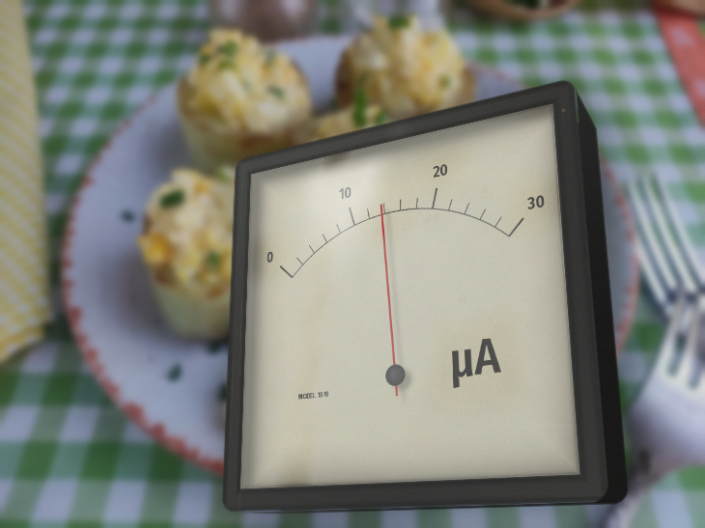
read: 14 µA
